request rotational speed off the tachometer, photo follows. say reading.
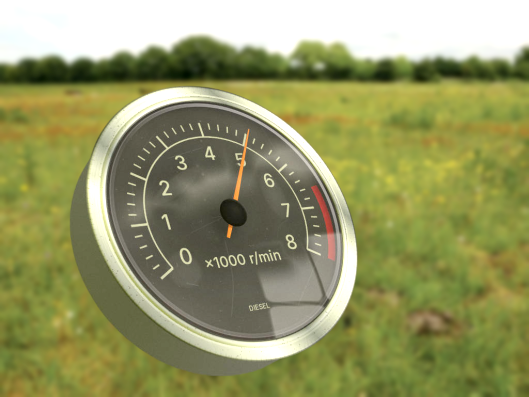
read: 5000 rpm
